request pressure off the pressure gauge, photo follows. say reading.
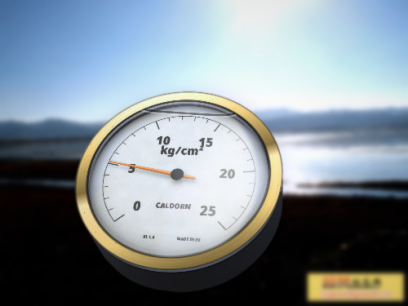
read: 5 kg/cm²
